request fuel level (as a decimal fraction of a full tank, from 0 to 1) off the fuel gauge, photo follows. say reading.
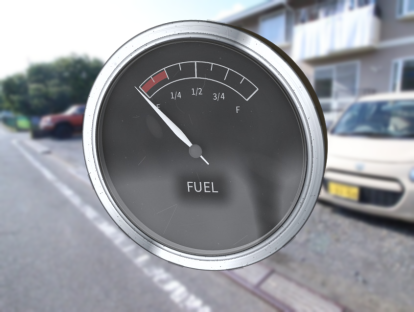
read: 0
